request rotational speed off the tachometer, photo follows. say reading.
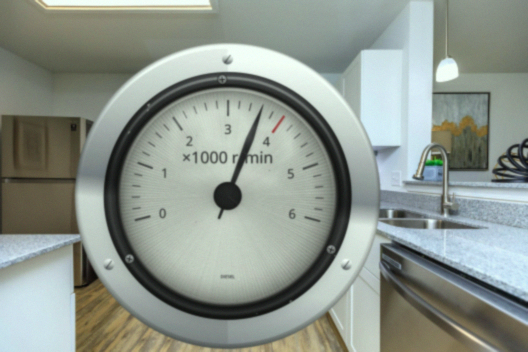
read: 3600 rpm
